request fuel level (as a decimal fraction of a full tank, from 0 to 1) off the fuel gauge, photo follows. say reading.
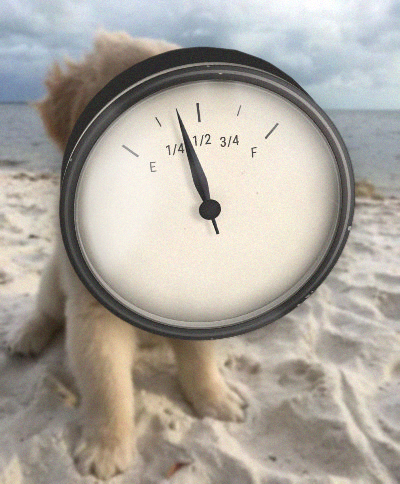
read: 0.375
